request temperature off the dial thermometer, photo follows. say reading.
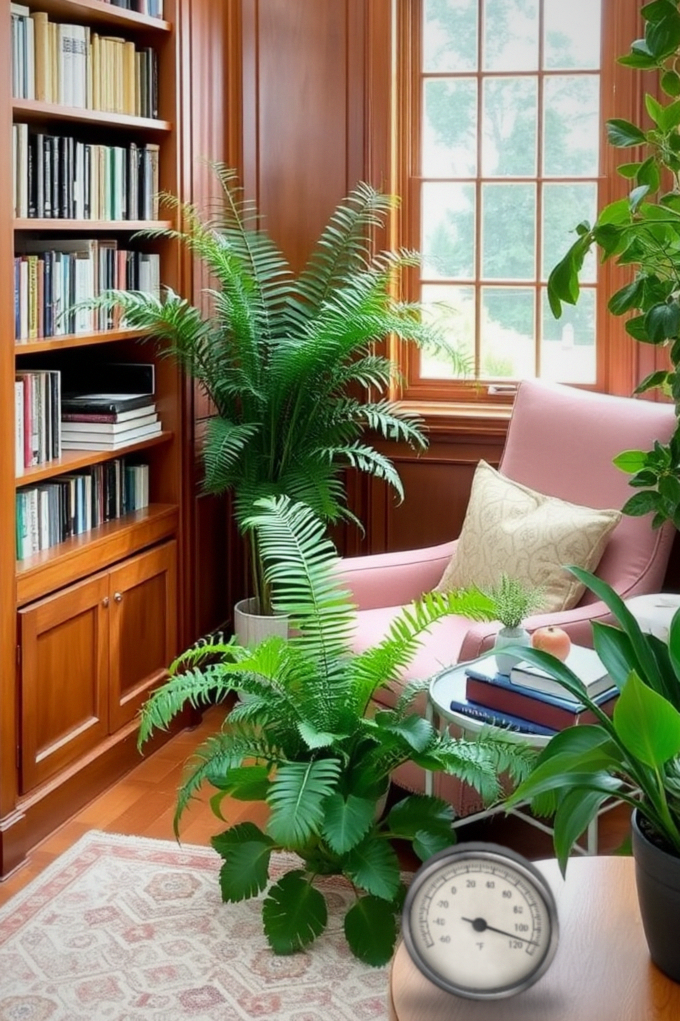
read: 110 °F
